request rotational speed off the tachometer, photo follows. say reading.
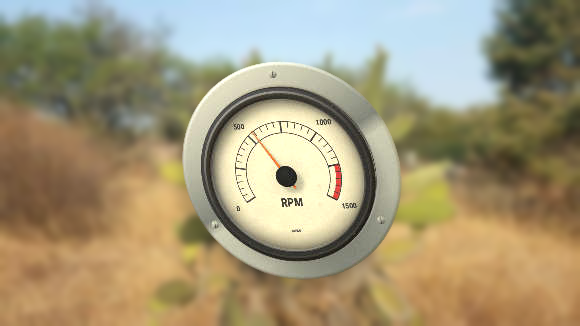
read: 550 rpm
